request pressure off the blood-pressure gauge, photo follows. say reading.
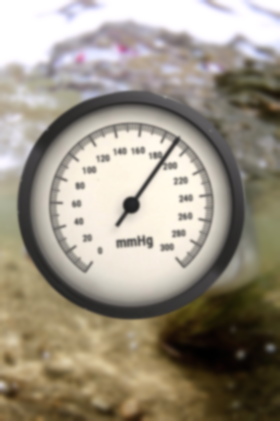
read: 190 mmHg
